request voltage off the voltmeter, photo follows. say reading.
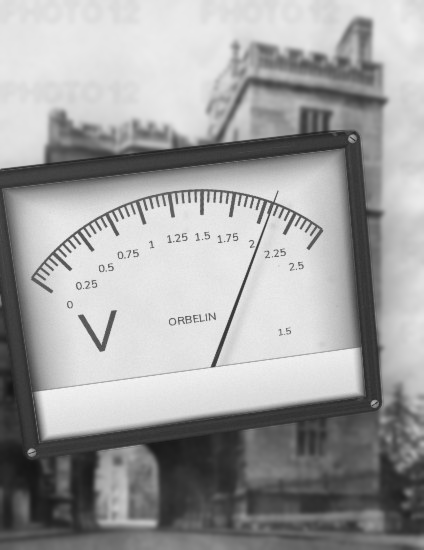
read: 2.05 V
